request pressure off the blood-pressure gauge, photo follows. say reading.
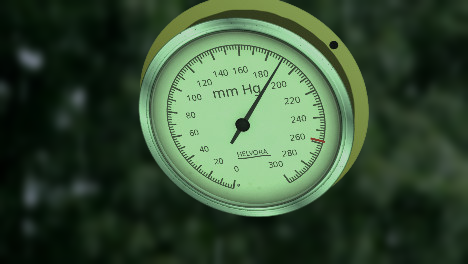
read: 190 mmHg
